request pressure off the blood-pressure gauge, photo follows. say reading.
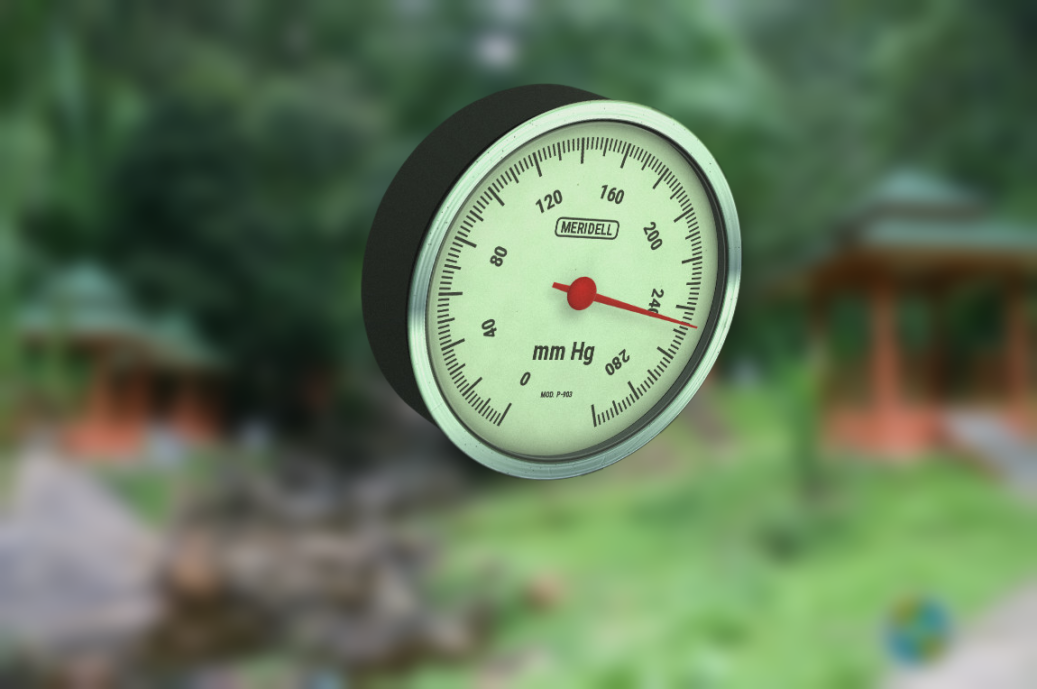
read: 246 mmHg
